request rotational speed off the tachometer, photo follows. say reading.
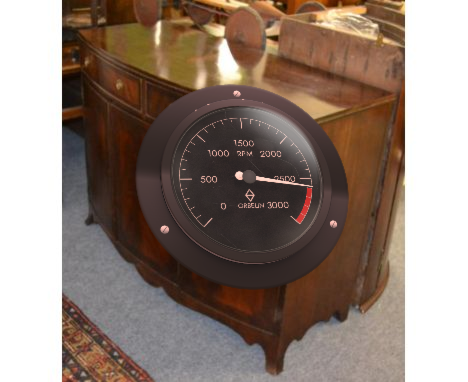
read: 2600 rpm
